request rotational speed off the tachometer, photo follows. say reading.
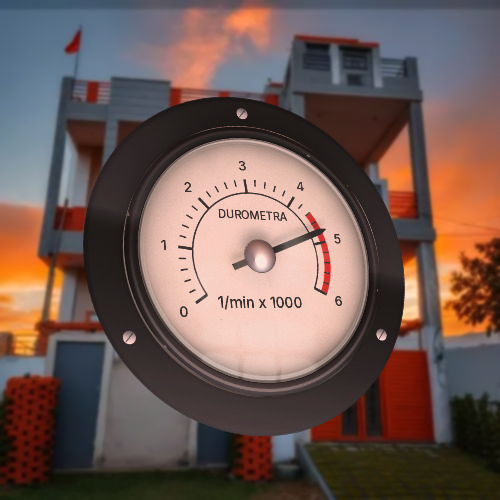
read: 4800 rpm
